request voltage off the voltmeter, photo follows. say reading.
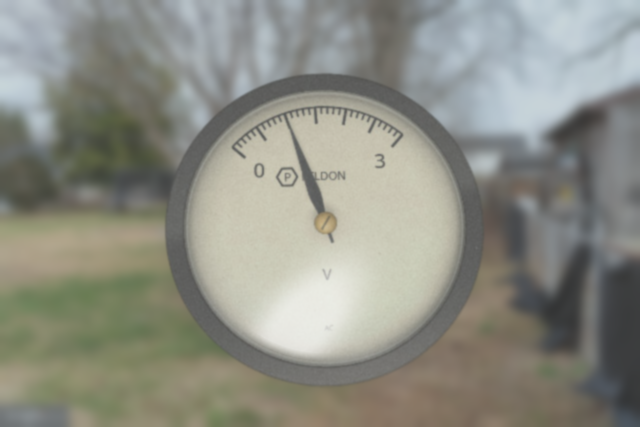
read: 1 V
